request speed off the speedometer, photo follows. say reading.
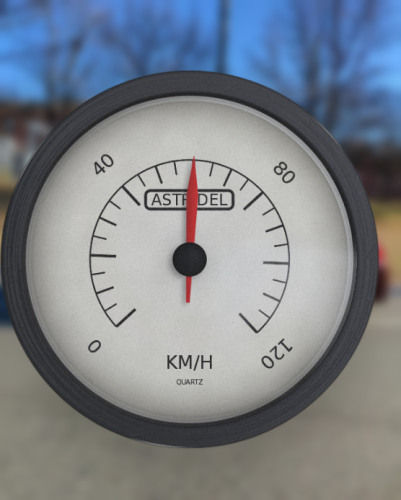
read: 60 km/h
